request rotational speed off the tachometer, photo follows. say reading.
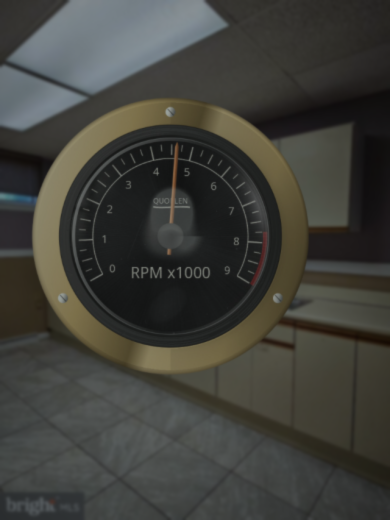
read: 4625 rpm
